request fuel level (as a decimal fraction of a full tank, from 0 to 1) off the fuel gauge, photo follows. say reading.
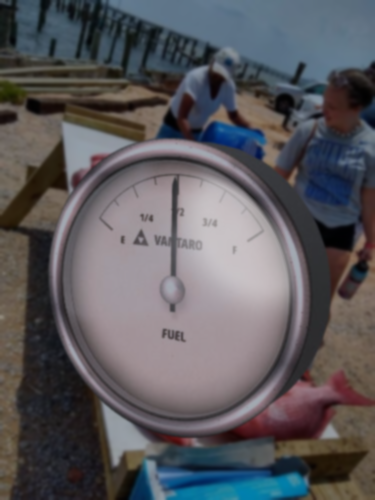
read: 0.5
